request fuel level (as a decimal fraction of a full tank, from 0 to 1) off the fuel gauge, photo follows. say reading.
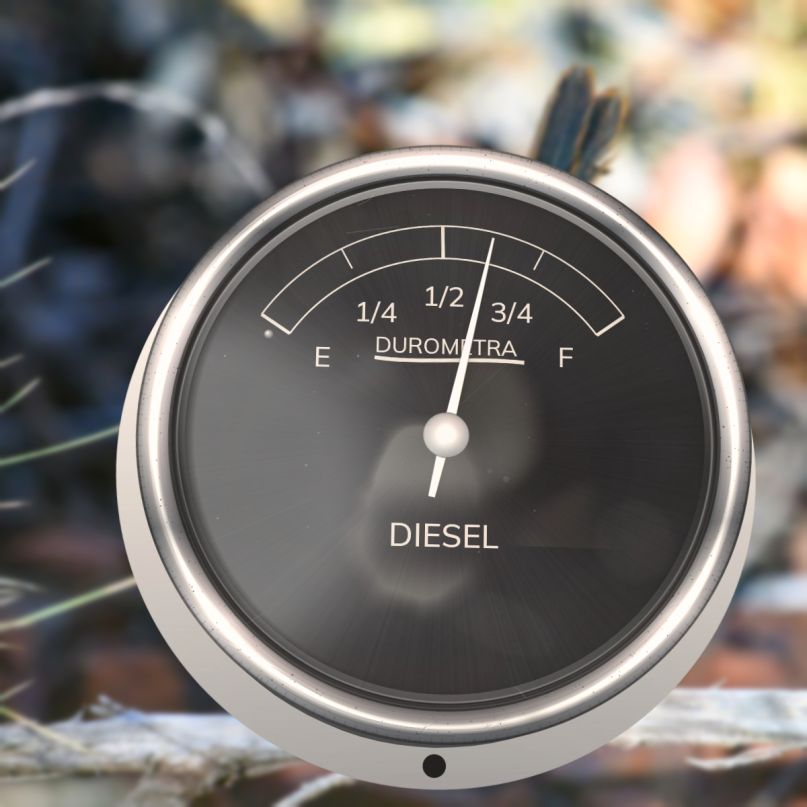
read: 0.625
